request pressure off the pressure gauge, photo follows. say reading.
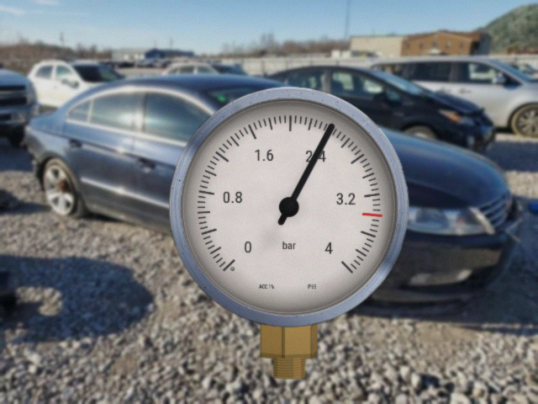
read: 2.4 bar
